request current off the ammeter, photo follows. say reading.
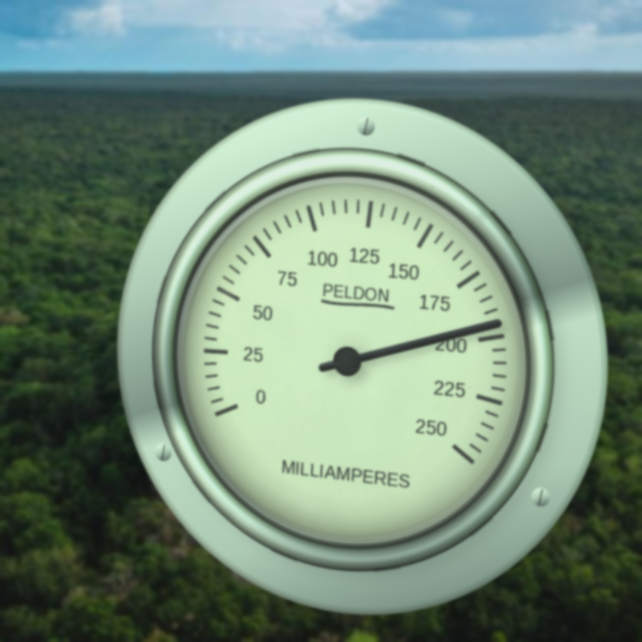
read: 195 mA
